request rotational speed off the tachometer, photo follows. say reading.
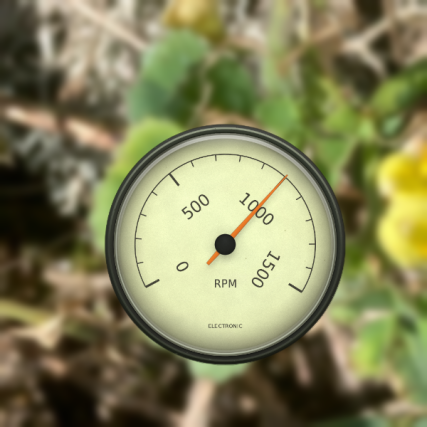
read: 1000 rpm
